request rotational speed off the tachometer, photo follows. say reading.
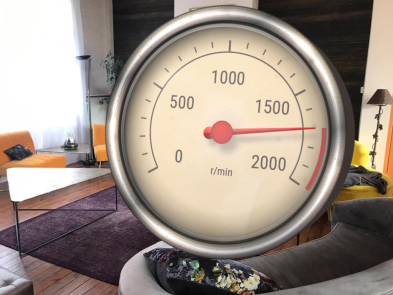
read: 1700 rpm
